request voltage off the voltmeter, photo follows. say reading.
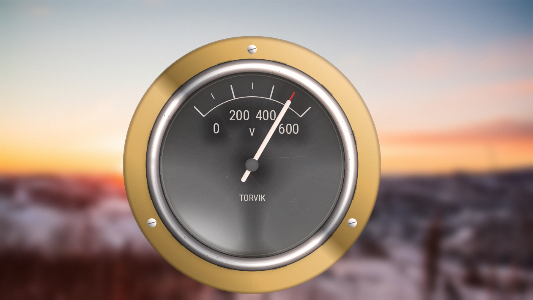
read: 500 V
